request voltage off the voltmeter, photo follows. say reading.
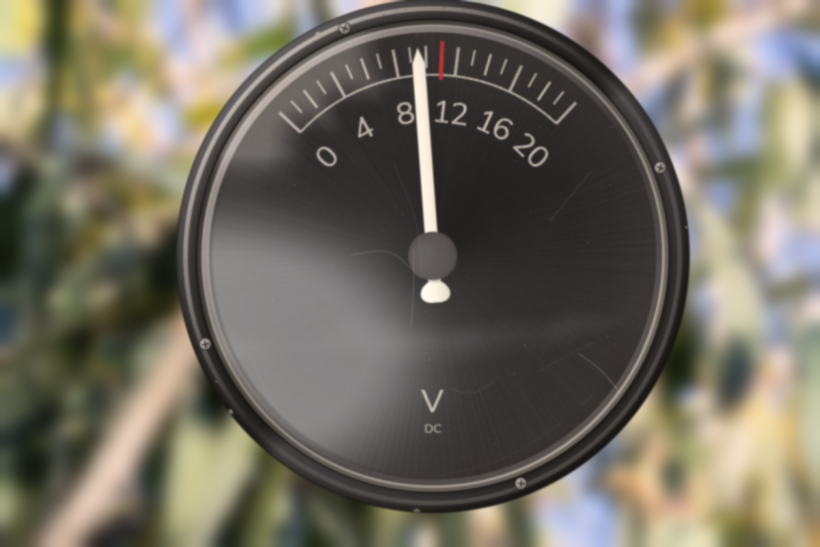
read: 9.5 V
